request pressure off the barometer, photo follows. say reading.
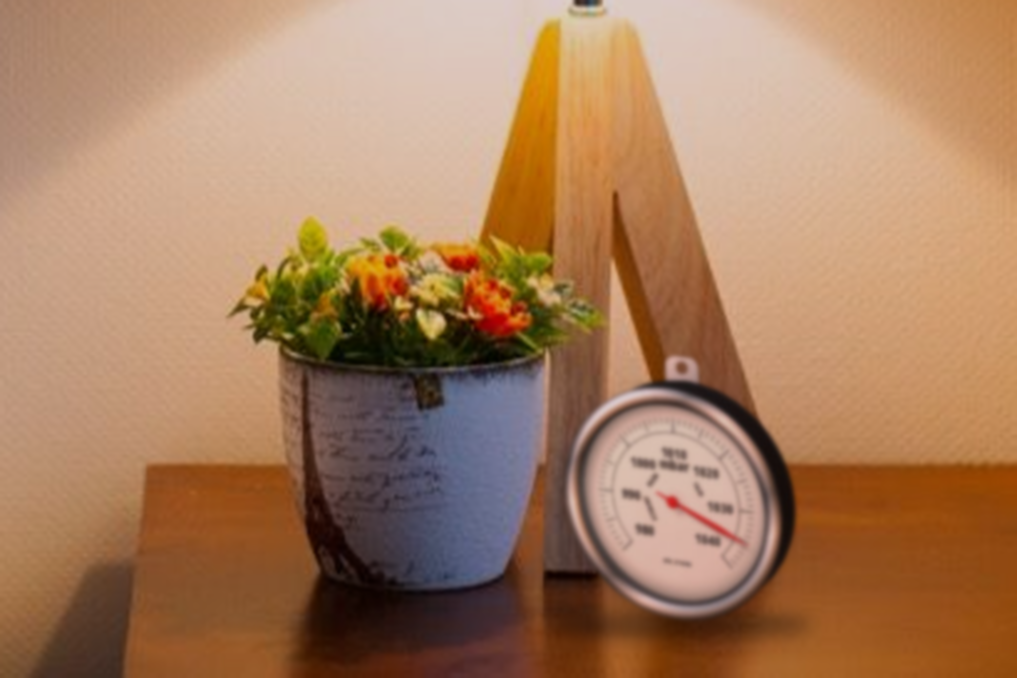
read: 1035 mbar
